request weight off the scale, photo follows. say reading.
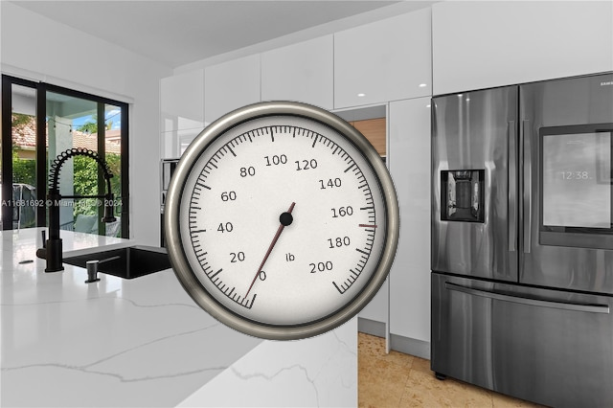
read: 4 lb
